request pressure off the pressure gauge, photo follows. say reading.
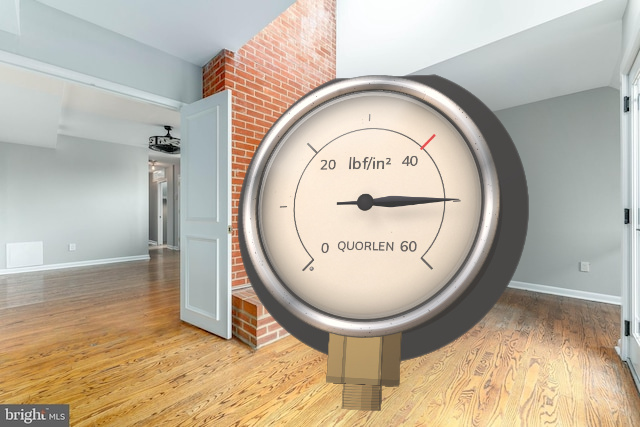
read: 50 psi
